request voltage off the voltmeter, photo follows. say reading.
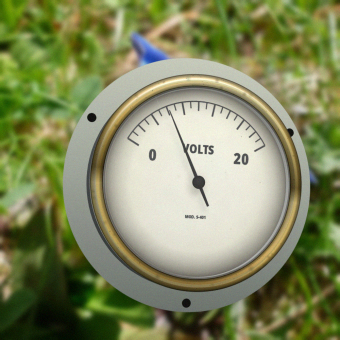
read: 6 V
